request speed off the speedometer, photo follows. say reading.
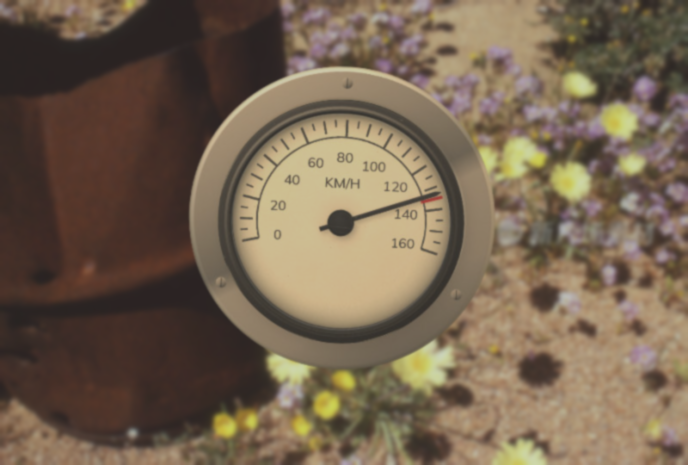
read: 132.5 km/h
